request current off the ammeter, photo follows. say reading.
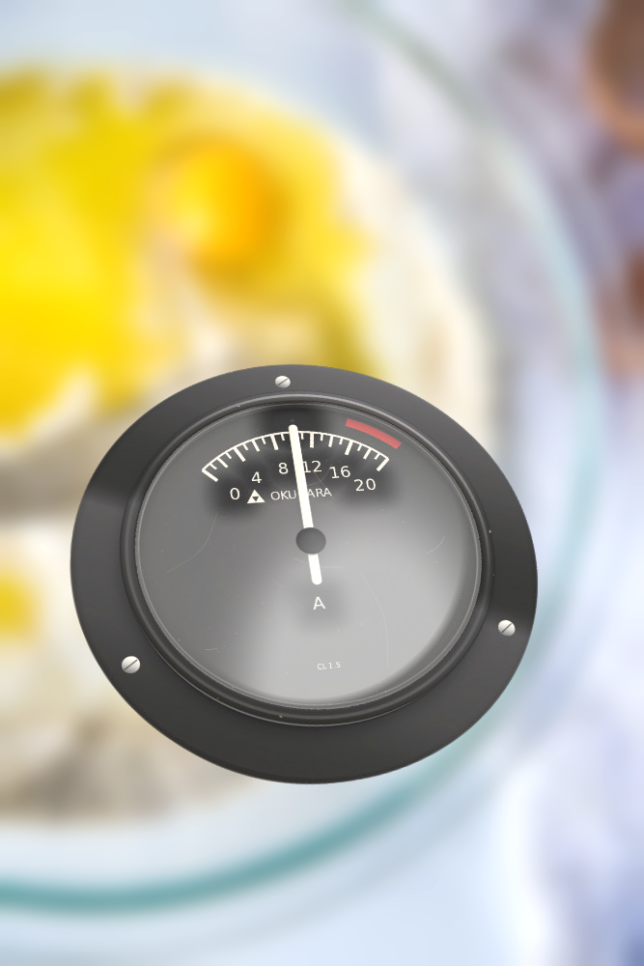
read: 10 A
